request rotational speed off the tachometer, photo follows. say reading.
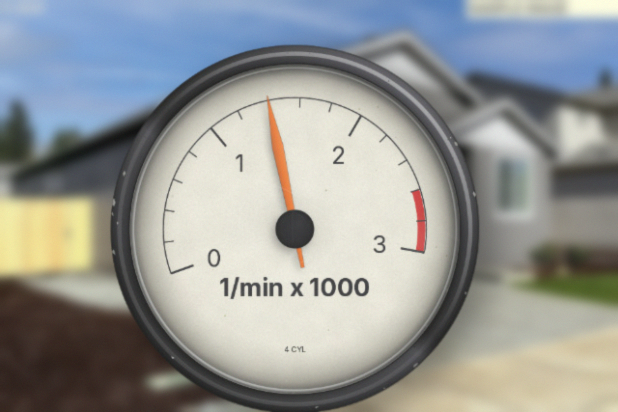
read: 1400 rpm
